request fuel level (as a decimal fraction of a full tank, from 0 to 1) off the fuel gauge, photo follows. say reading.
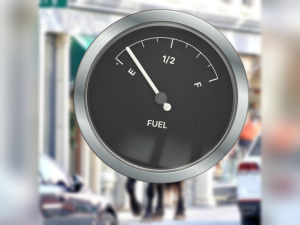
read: 0.125
